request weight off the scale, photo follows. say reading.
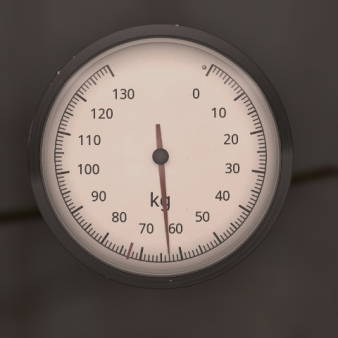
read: 63 kg
